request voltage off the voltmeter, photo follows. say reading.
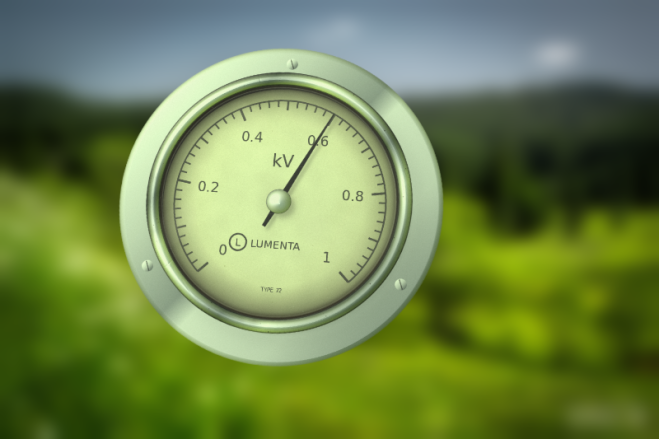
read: 0.6 kV
